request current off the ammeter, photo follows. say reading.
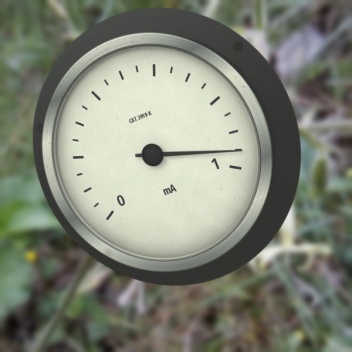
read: 0.95 mA
